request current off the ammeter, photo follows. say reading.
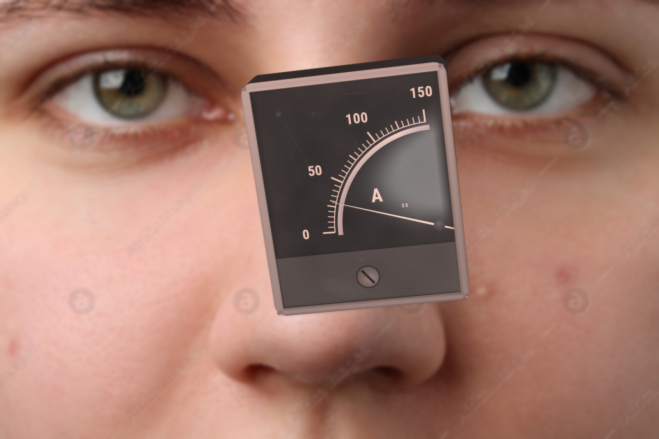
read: 30 A
